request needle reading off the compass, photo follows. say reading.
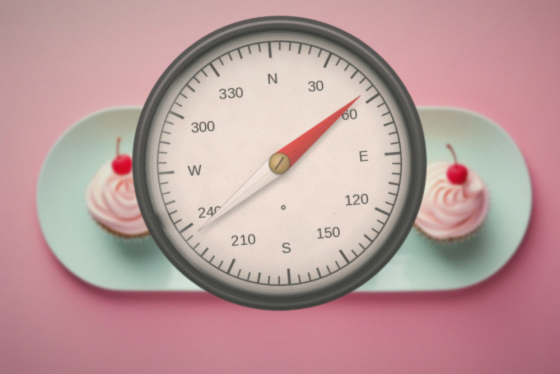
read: 55 °
